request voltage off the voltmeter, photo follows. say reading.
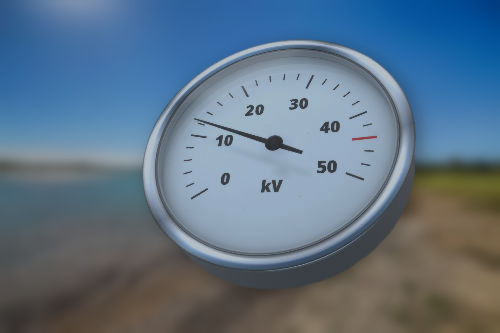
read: 12 kV
